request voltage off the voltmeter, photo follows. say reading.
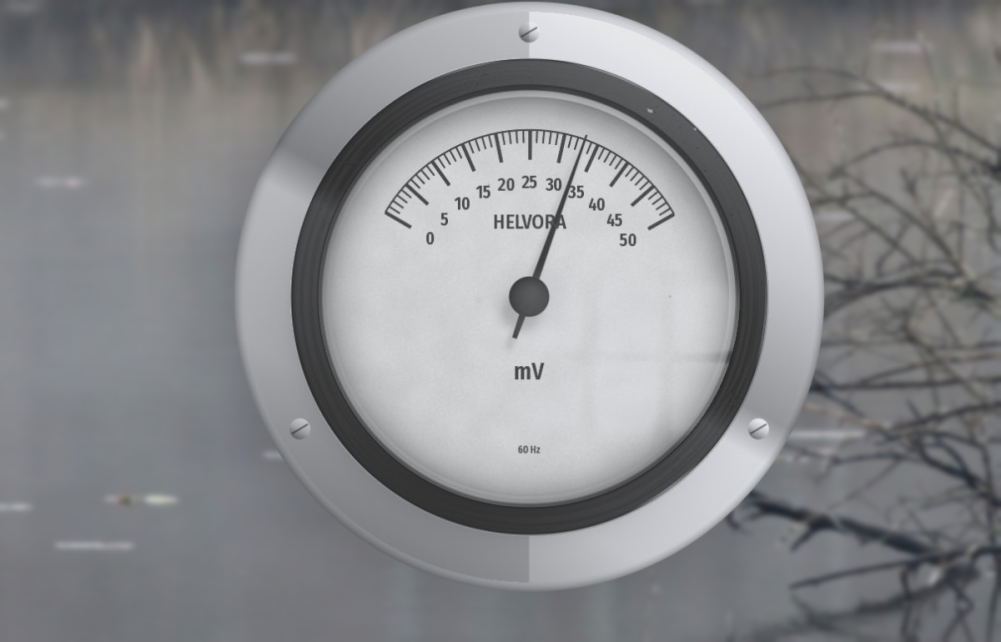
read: 33 mV
